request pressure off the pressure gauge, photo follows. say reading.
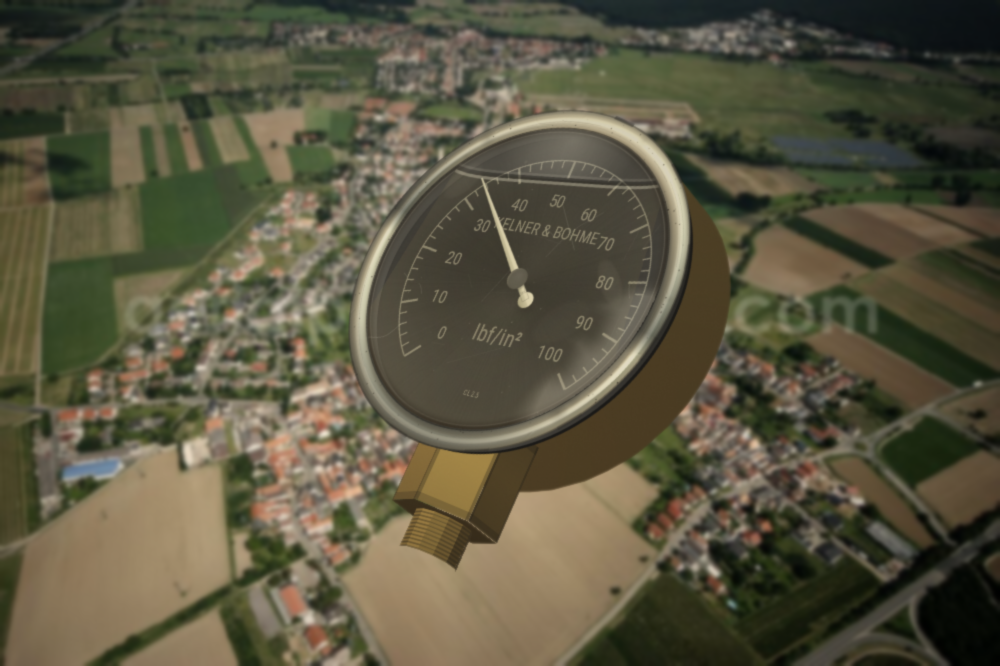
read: 34 psi
